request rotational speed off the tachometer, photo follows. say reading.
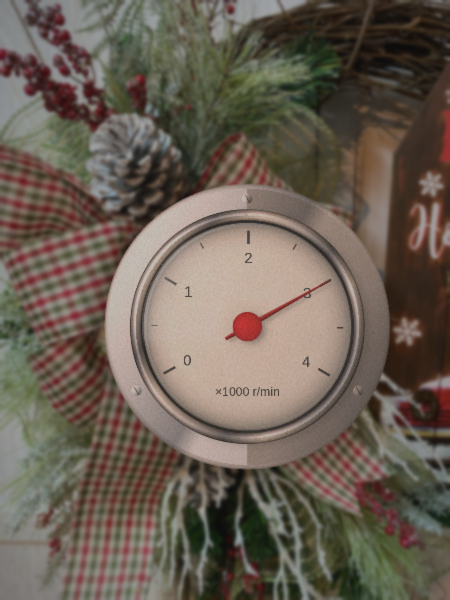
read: 3000 rpm
